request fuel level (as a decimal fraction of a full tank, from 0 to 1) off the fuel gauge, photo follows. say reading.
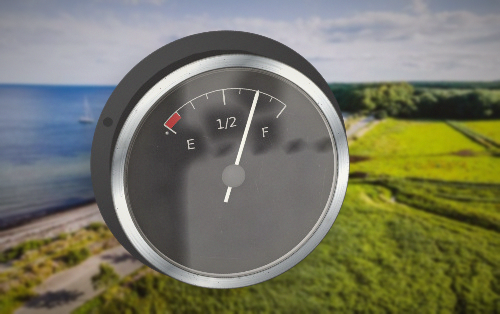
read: 0.75
